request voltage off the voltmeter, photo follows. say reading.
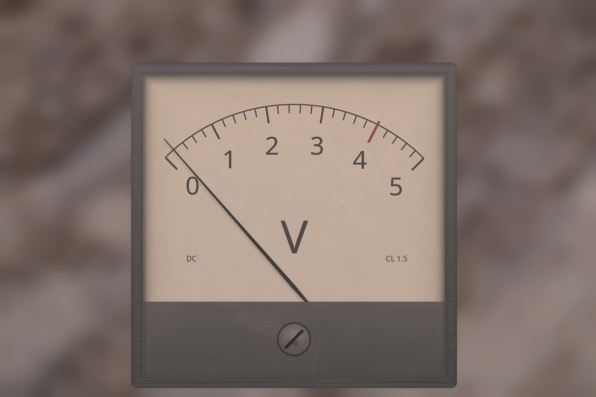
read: 0.2 V
